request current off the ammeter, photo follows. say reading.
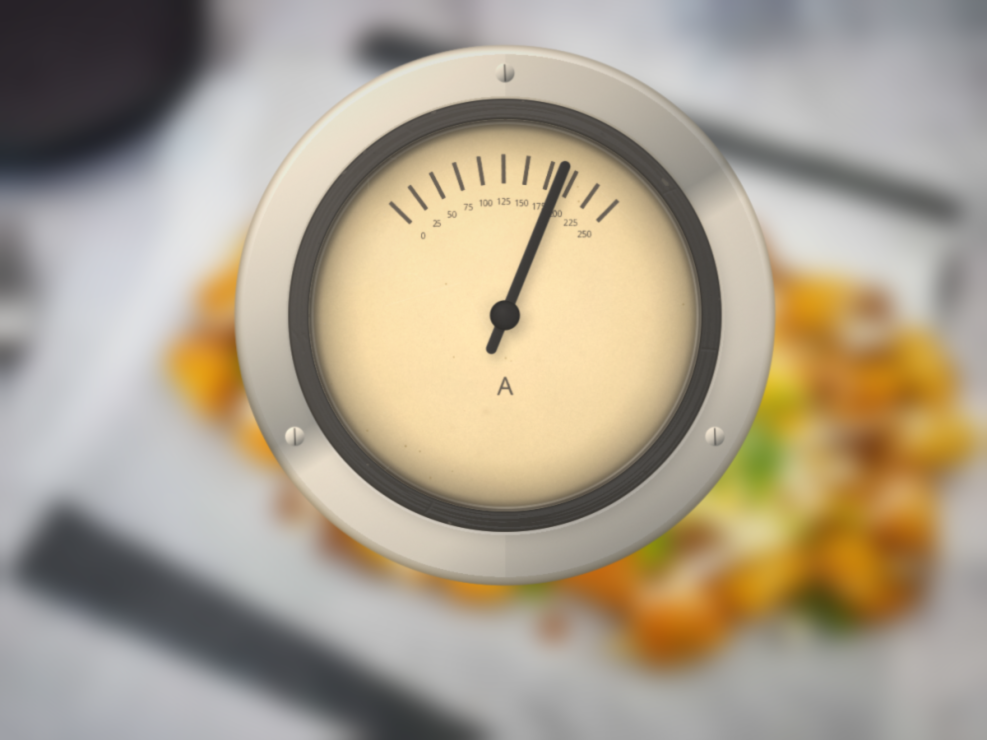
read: 187.5 A
